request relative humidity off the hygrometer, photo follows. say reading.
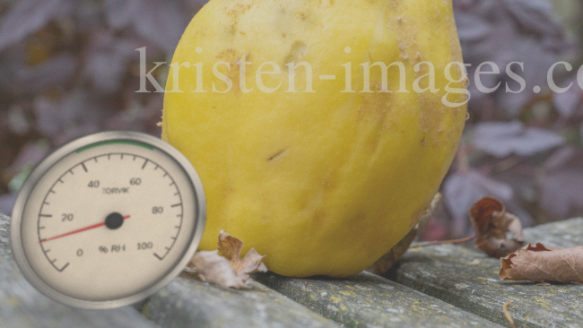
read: 12 %
